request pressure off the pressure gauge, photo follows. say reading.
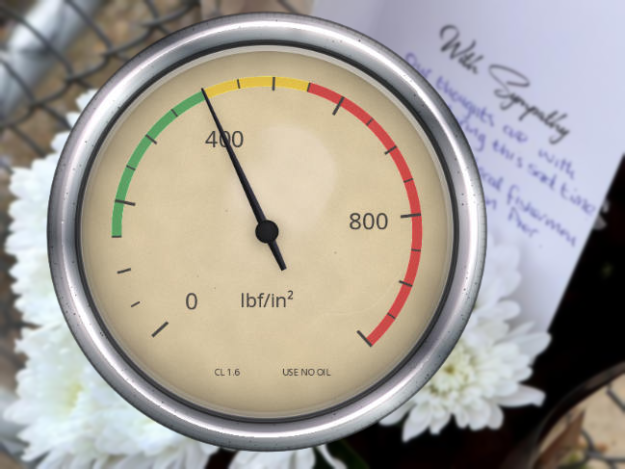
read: 400 psi
